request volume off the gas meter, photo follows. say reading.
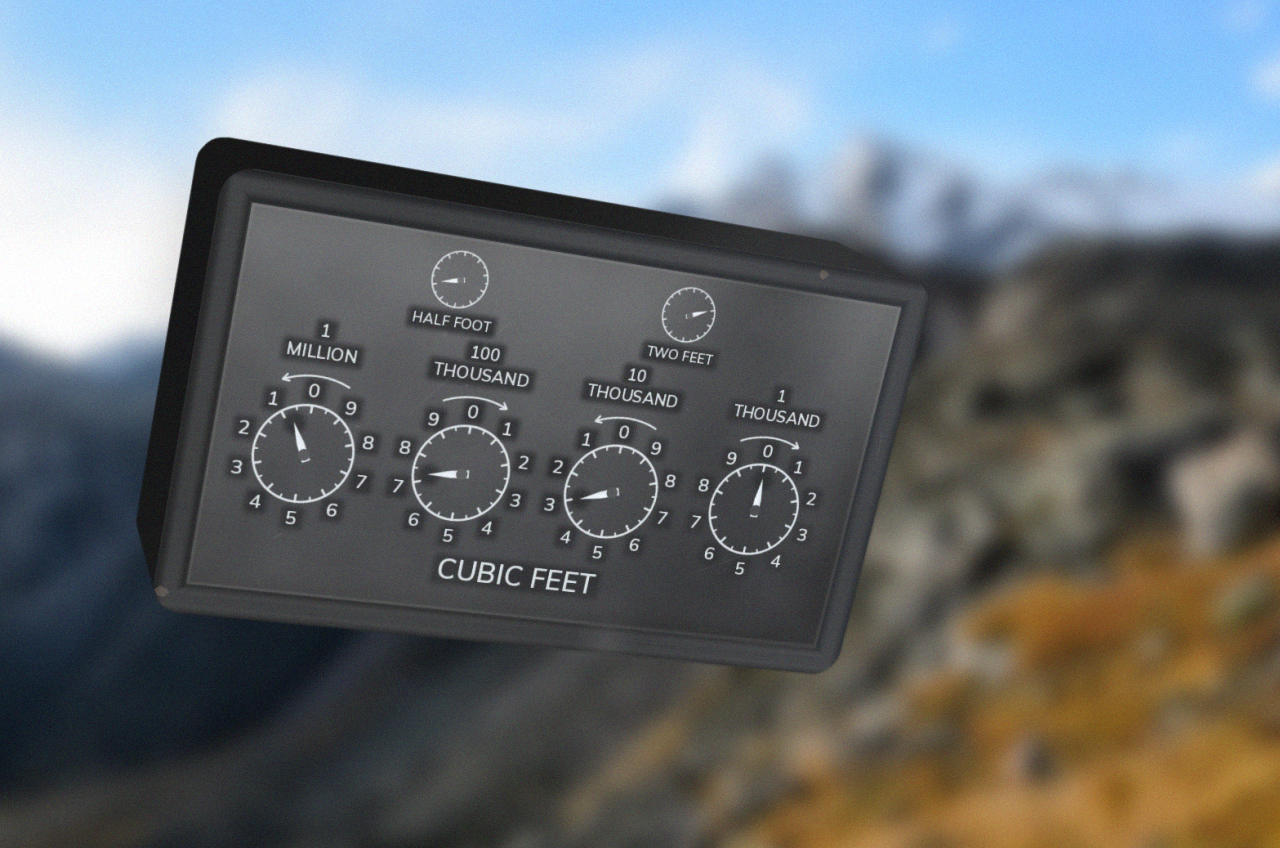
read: 73000 ft³
